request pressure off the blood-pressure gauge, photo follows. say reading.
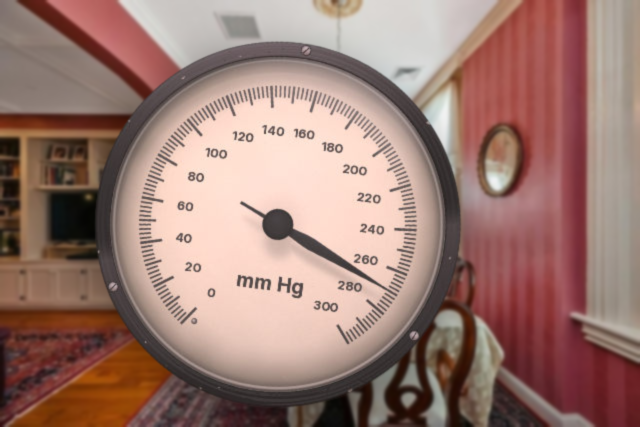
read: 270 mmHg
